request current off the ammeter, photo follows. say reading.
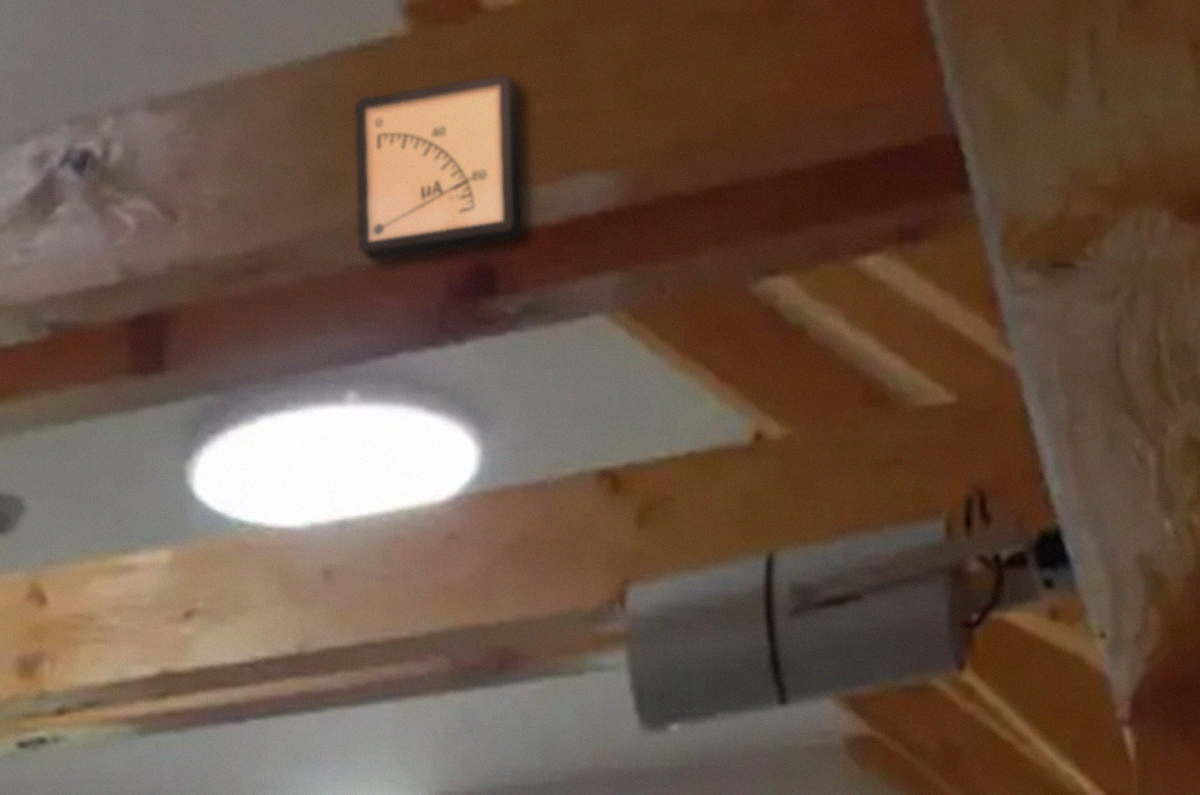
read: 80 µA
